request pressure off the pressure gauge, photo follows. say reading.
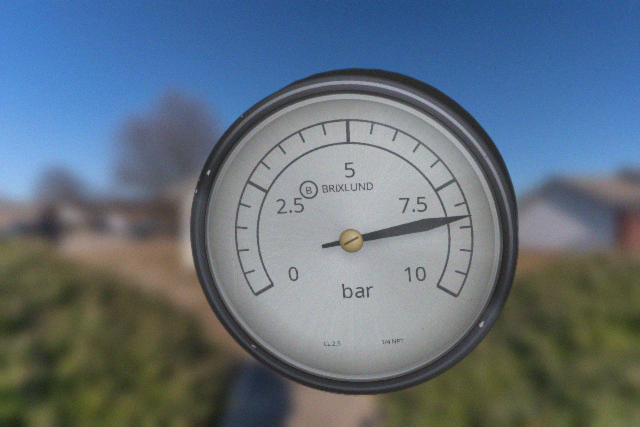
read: 8.25 bar
